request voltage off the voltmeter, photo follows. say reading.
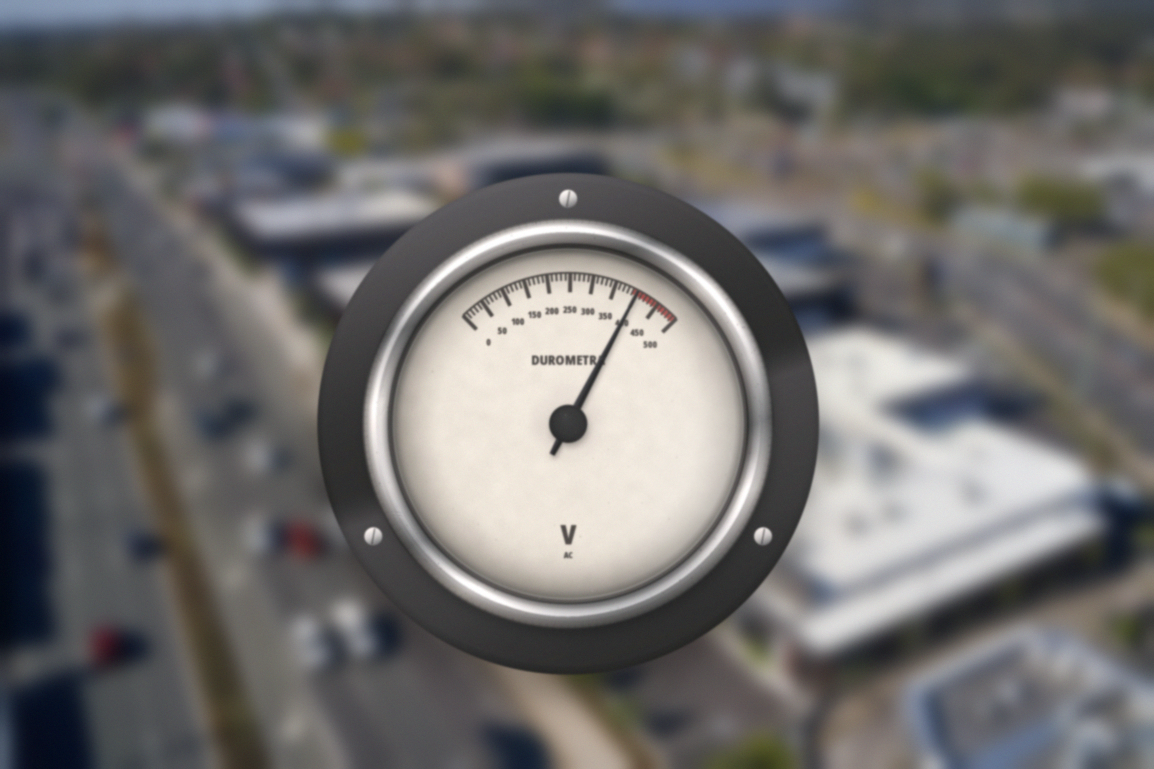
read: 400 V
